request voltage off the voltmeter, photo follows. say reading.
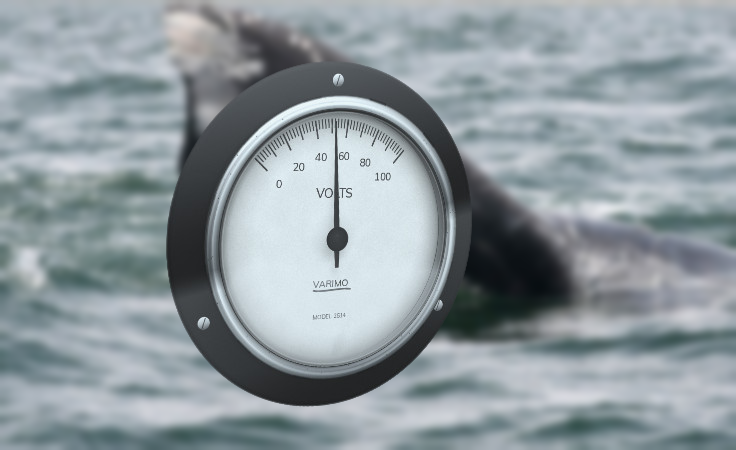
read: 50 V
